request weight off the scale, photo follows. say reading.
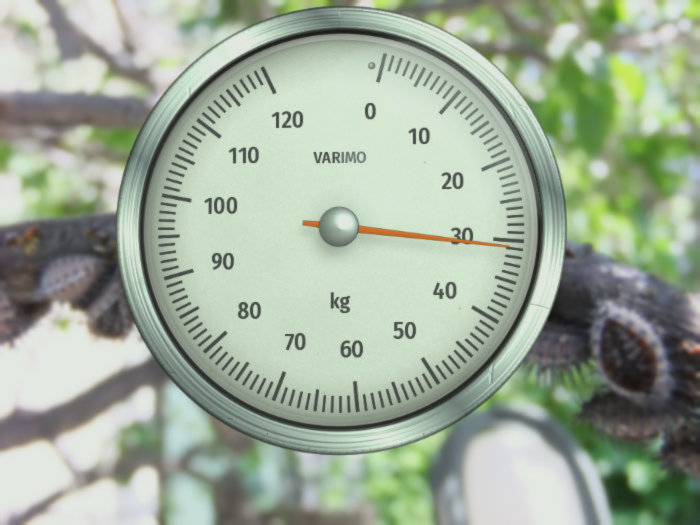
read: 31 kg
